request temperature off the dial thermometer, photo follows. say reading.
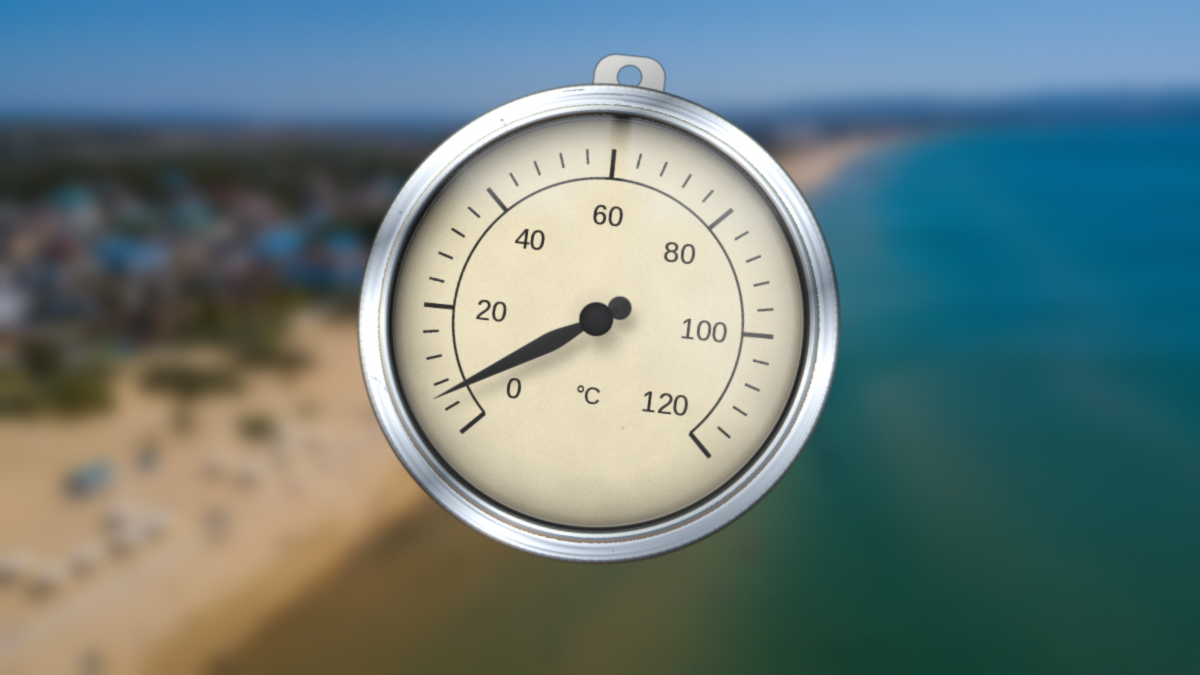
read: 6 °C
